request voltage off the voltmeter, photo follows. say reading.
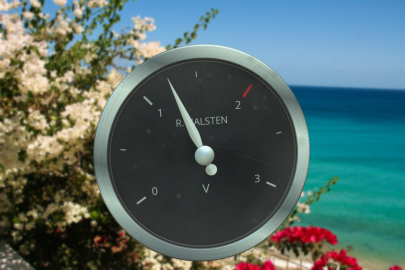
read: 1.25 V
